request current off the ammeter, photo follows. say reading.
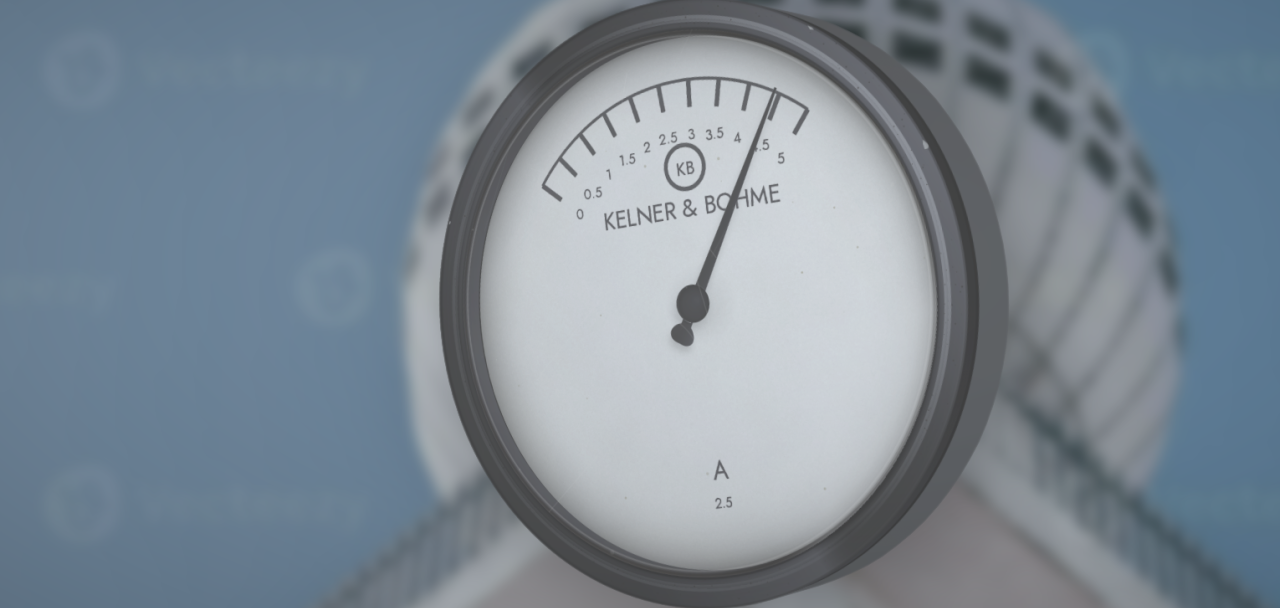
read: 4.5 A
